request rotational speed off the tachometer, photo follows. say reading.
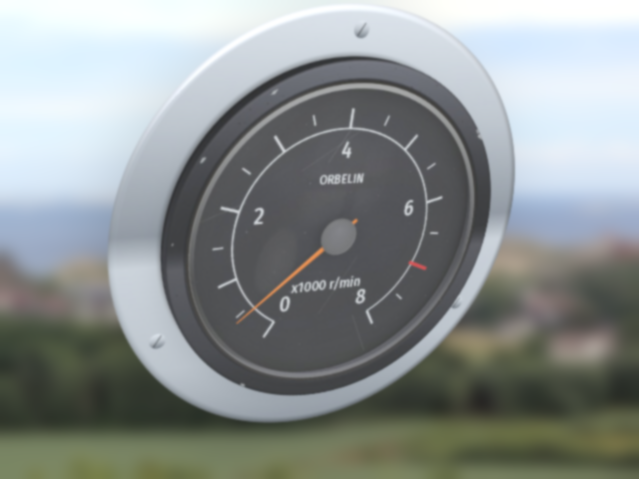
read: 500 rpm
